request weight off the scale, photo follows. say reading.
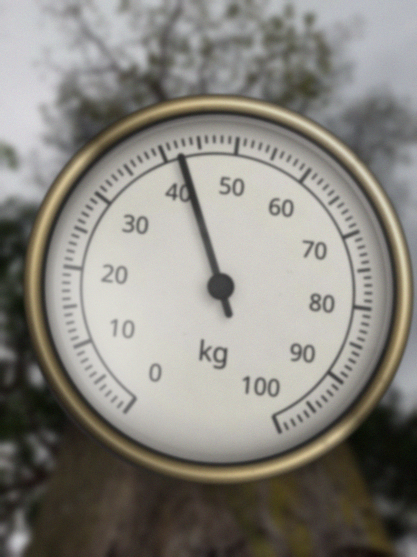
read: 42 kg
